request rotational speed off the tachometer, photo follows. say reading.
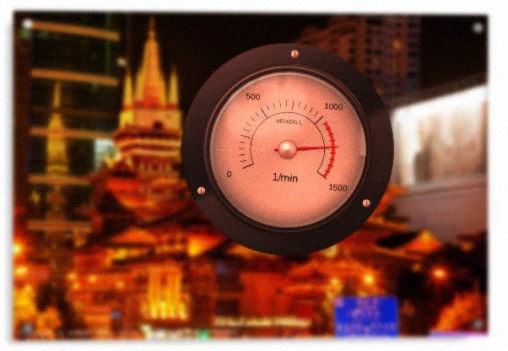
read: 1250 rpm
